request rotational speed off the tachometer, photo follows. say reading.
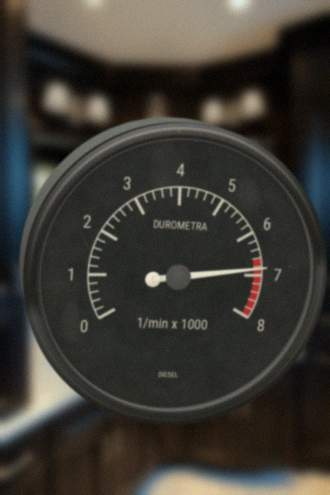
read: 6800 rpm
